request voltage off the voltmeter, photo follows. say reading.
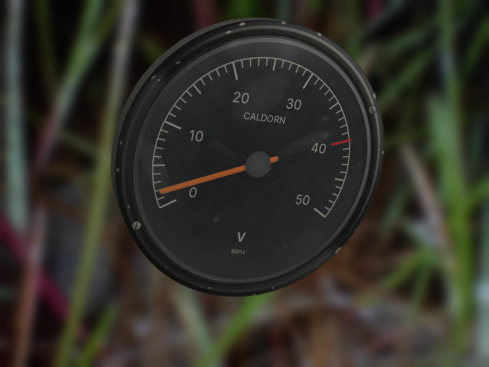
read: 2 V
